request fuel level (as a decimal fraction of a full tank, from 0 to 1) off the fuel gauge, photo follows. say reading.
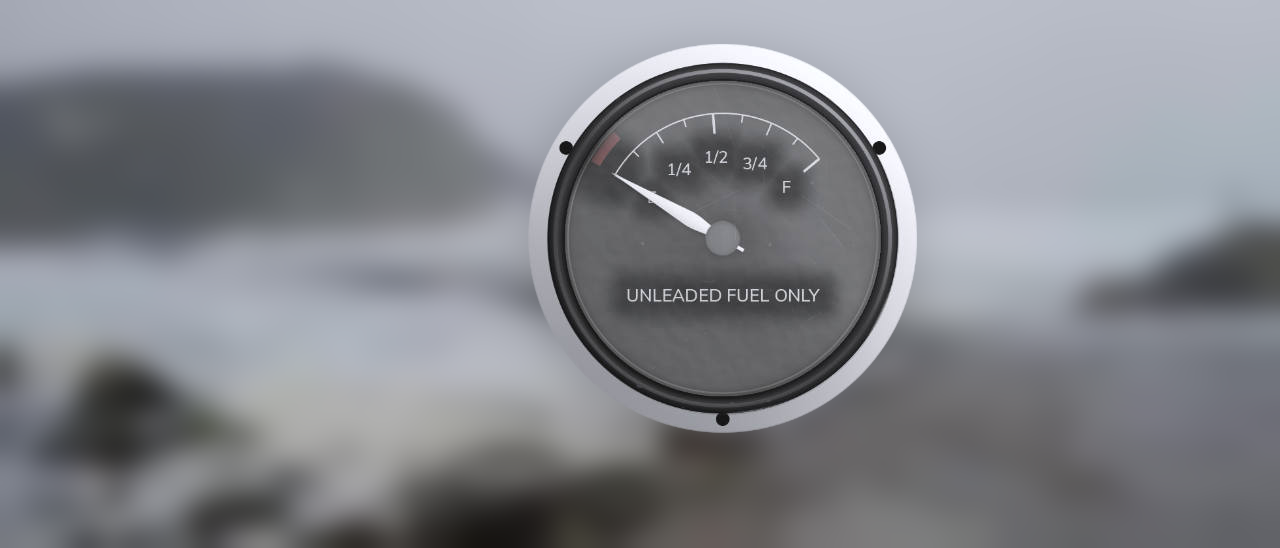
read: 0
